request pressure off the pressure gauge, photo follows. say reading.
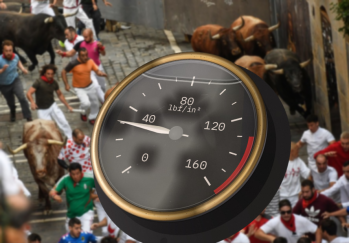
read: 30 psi
